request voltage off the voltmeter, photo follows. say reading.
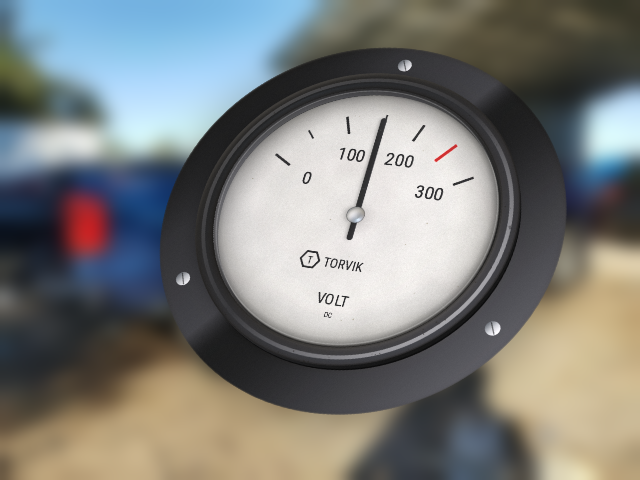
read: 150 V
